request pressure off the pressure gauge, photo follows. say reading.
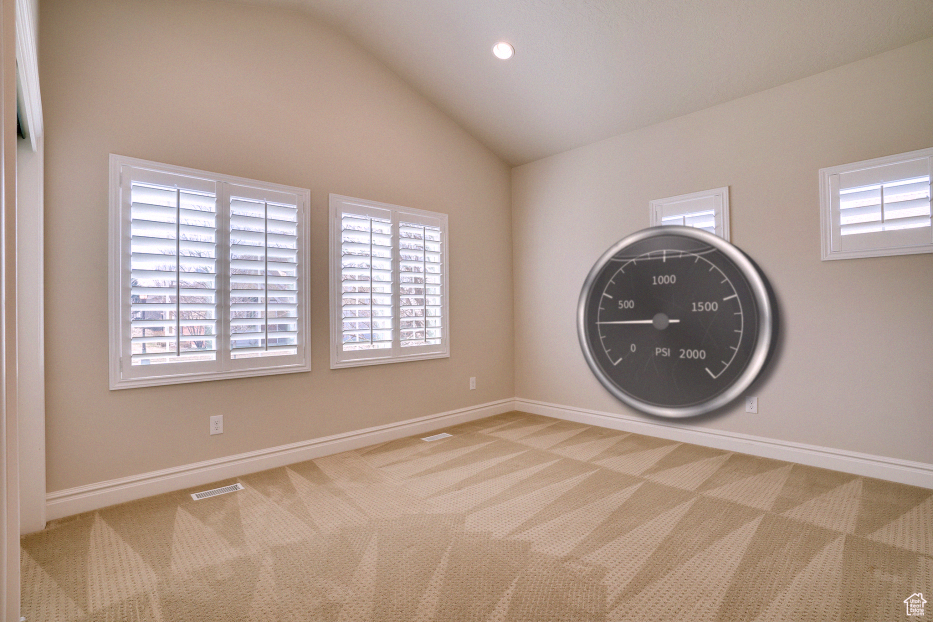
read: 300 psi
